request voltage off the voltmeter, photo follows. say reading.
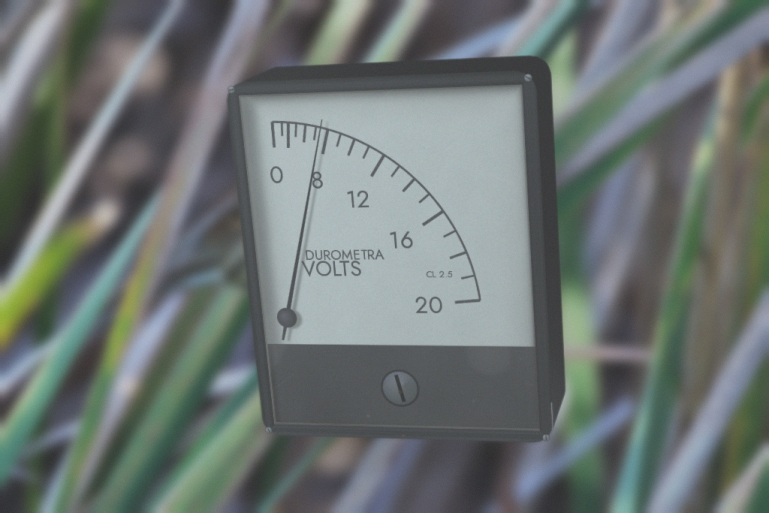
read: 7.5 V
